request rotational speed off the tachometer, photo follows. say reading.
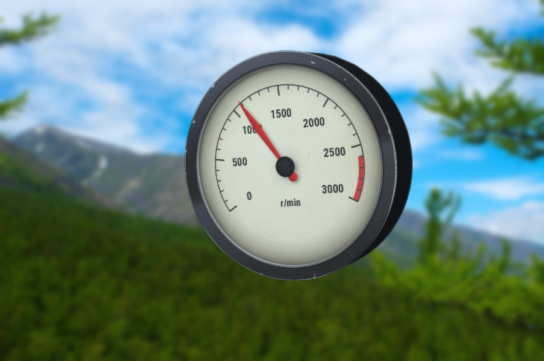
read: 1100 rpm
